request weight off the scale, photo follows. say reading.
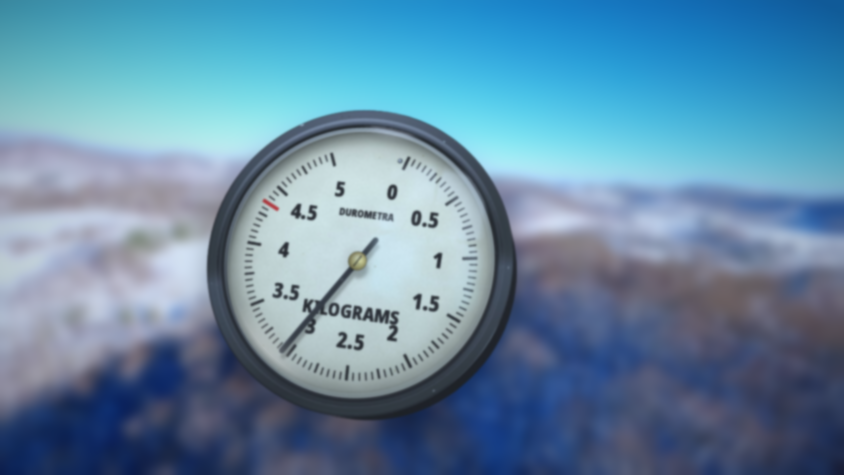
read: 3.05 kg
